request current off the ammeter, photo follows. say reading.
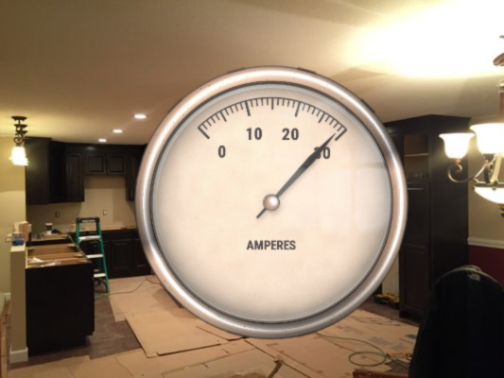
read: 29 A
